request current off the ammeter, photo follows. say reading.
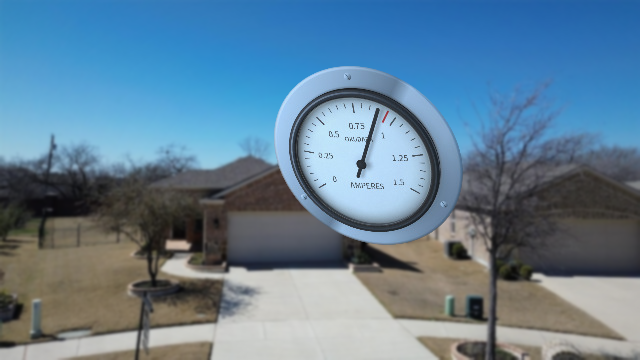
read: 0.9 A
